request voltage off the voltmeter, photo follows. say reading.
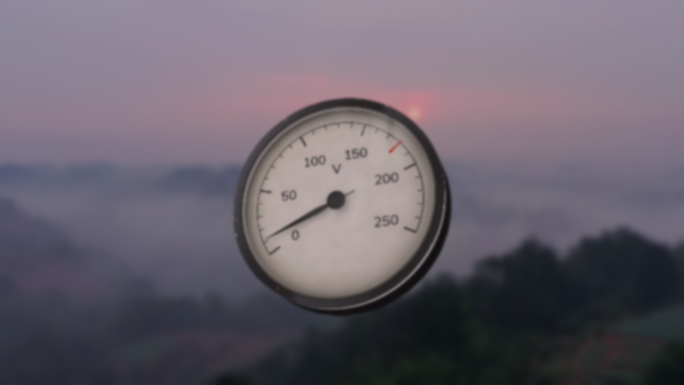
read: 10 V
